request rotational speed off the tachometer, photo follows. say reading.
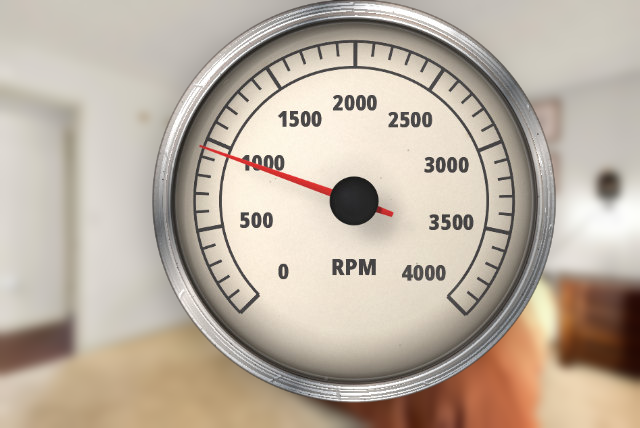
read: 950 rpm
